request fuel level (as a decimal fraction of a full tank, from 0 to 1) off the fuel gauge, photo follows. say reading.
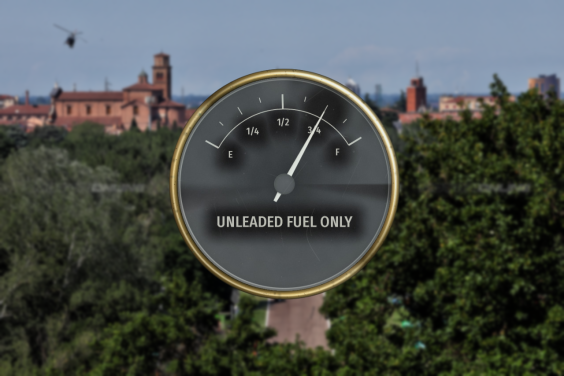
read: 0.75
